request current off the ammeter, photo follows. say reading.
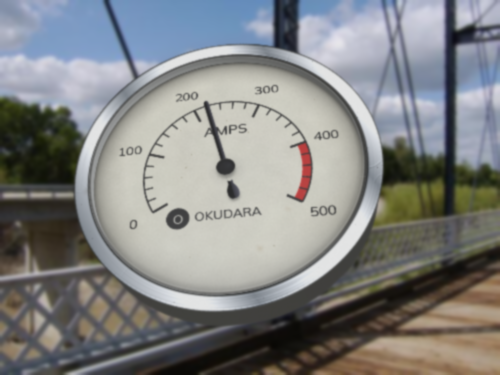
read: 220 A
